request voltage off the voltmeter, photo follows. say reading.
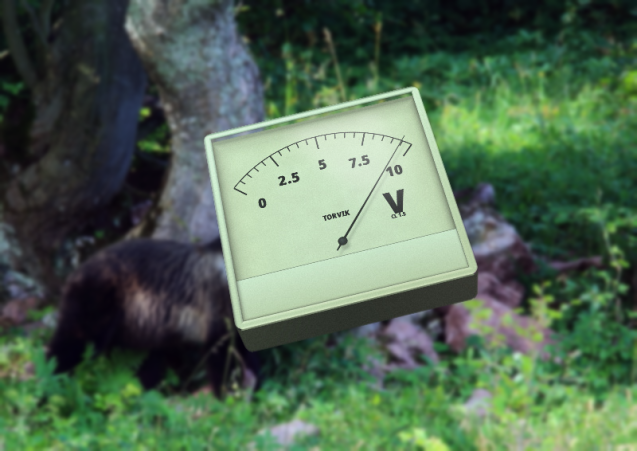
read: 9.5 V
